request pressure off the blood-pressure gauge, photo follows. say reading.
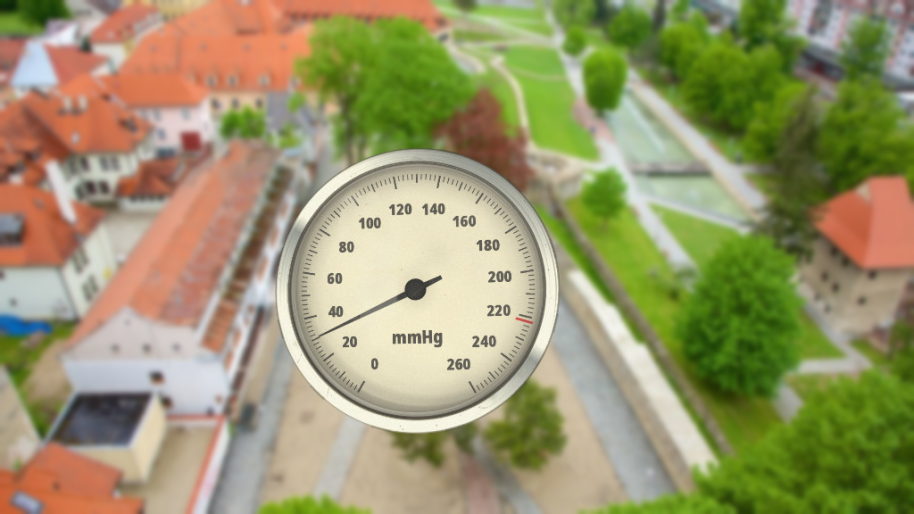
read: 30 mmHg
